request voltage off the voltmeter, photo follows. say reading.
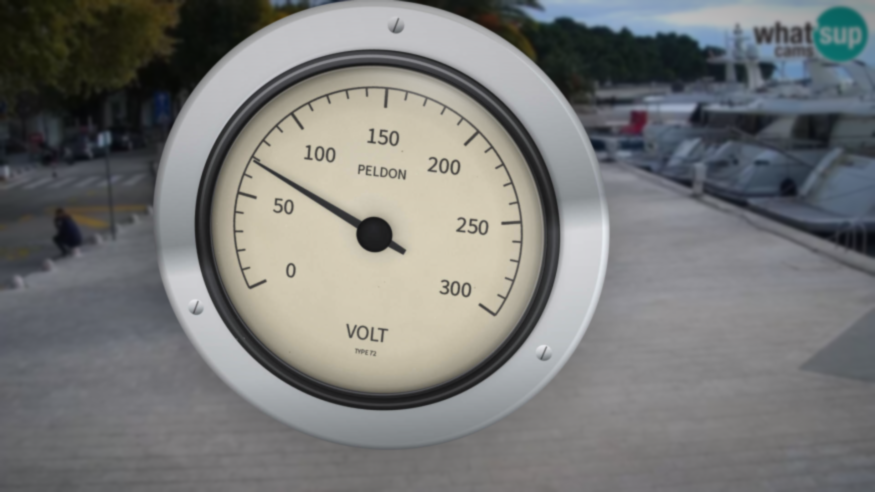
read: 70 V
